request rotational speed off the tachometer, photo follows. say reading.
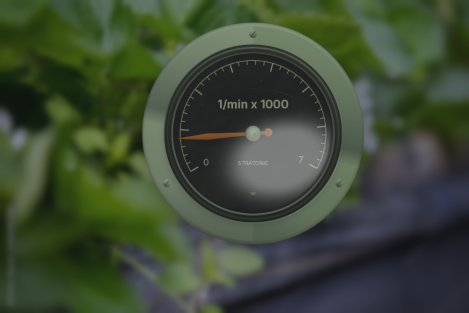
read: 800 rpm
